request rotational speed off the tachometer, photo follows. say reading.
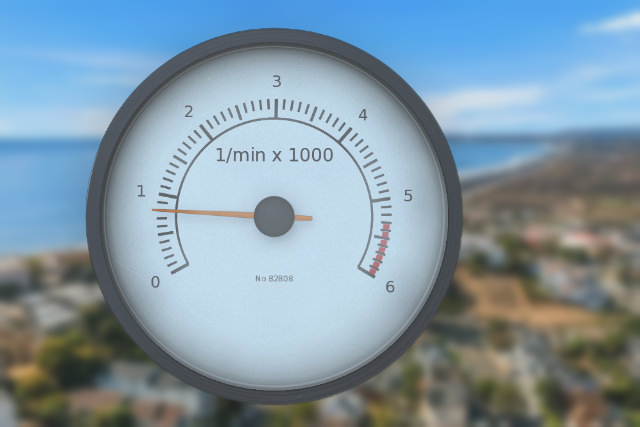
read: 800 rpm
